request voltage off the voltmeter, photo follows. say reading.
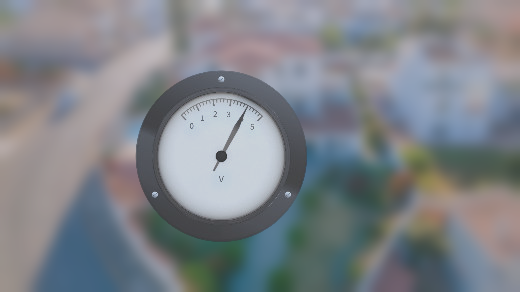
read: 4 V
